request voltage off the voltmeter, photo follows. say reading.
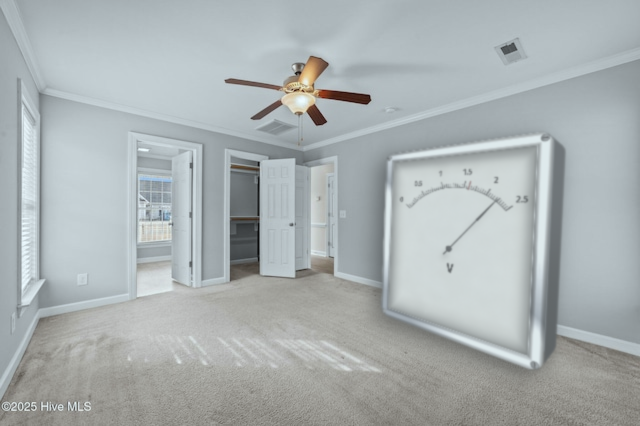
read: 2.25 V
